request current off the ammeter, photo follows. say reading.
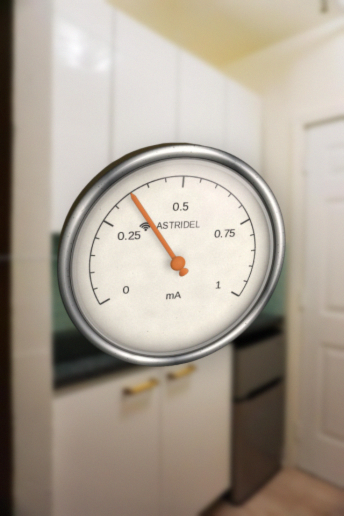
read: 0.35 mA
